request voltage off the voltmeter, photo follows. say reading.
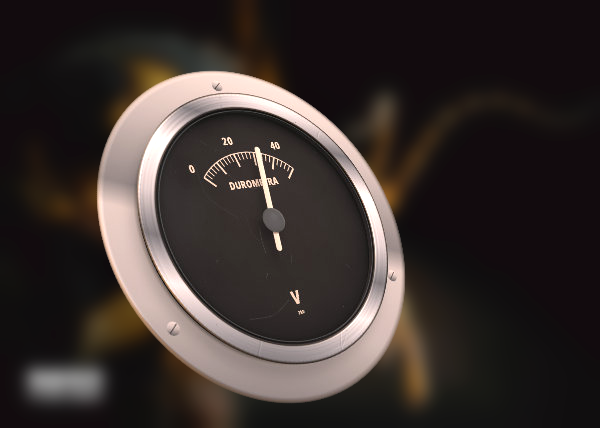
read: 30 V
